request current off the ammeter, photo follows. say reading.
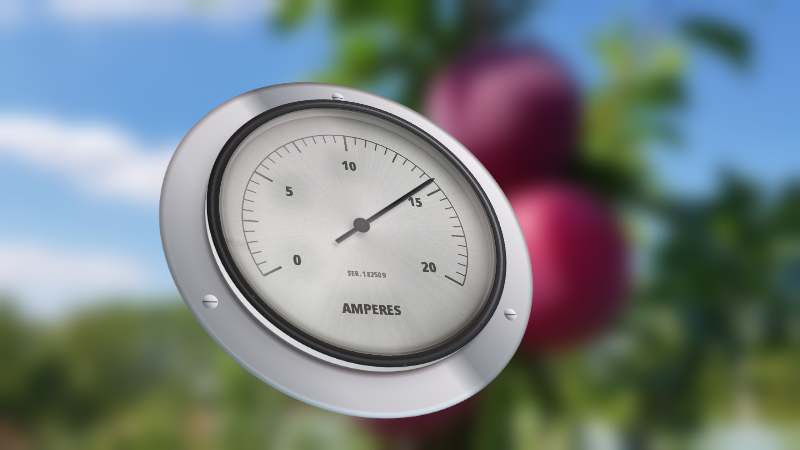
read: 14.5 A
